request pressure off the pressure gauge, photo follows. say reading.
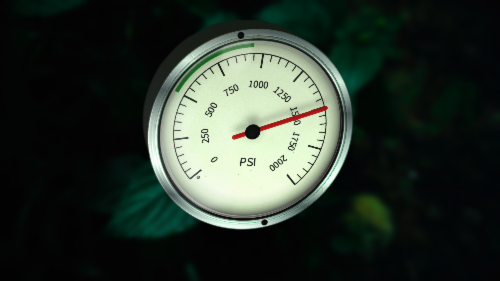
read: 1500 psi
